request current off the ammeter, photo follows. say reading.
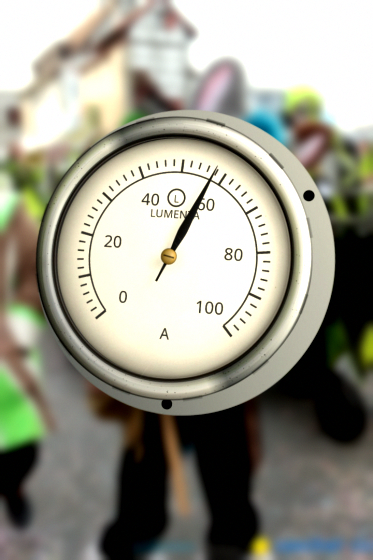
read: 58 A
